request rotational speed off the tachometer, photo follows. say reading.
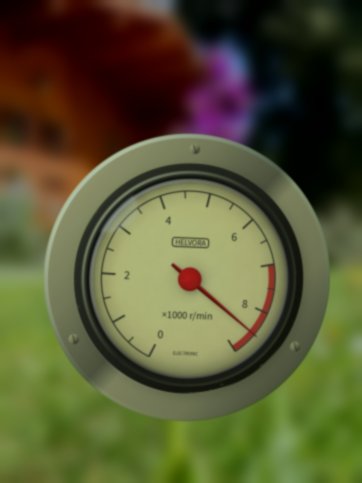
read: 8500 rpm
